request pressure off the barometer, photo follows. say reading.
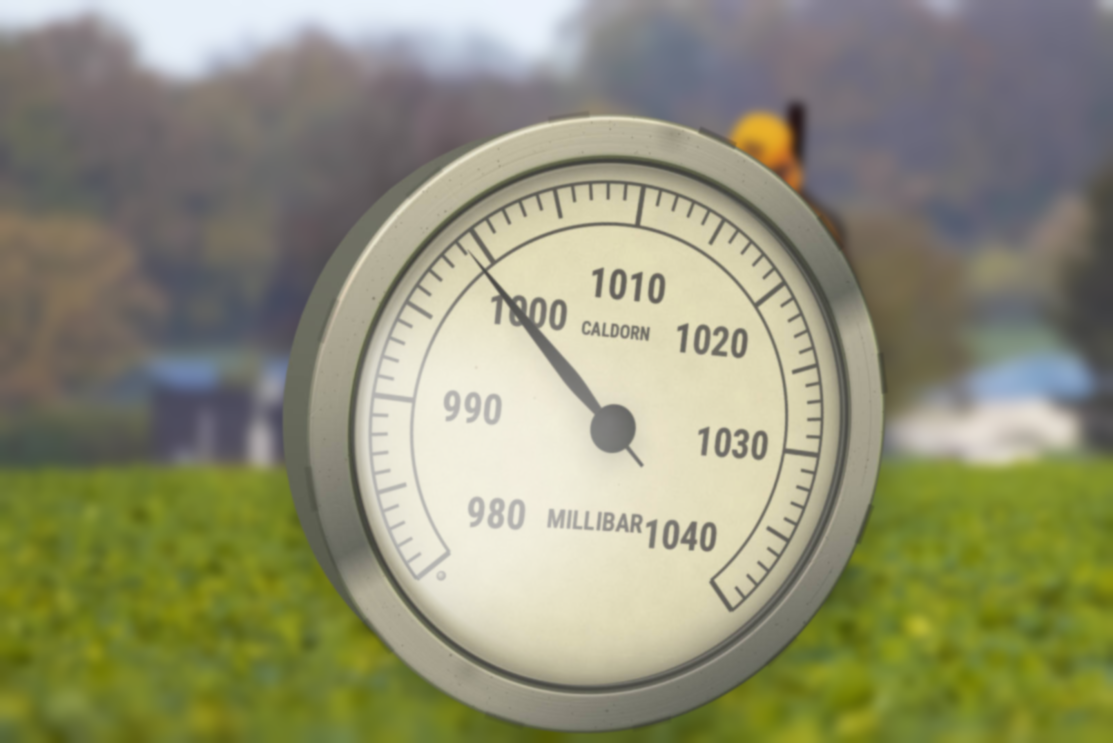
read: 999 mbar
